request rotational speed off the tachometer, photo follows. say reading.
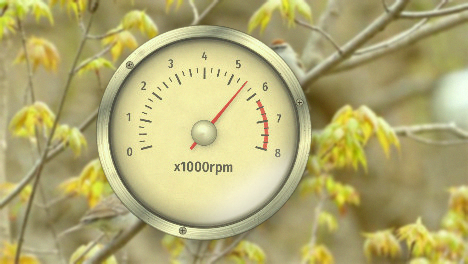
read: 5500 rpm
